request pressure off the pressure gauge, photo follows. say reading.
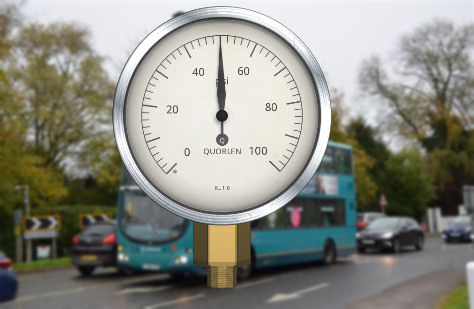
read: 50 psi
